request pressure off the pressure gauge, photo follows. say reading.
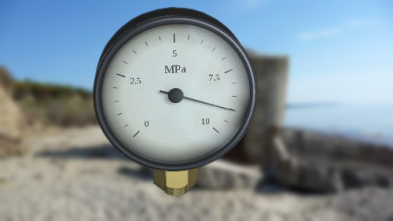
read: 9 MPa
